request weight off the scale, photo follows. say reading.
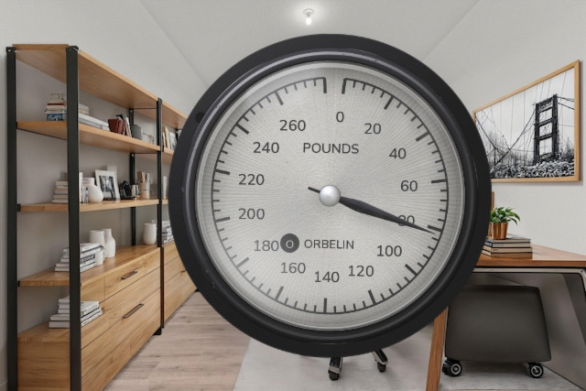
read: 82 lb
